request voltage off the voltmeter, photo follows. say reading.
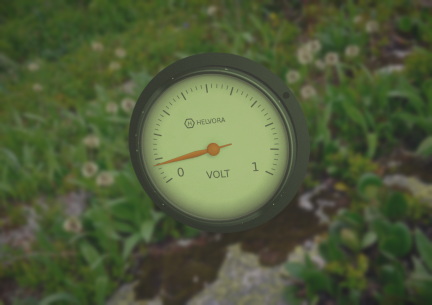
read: 0.08 V
